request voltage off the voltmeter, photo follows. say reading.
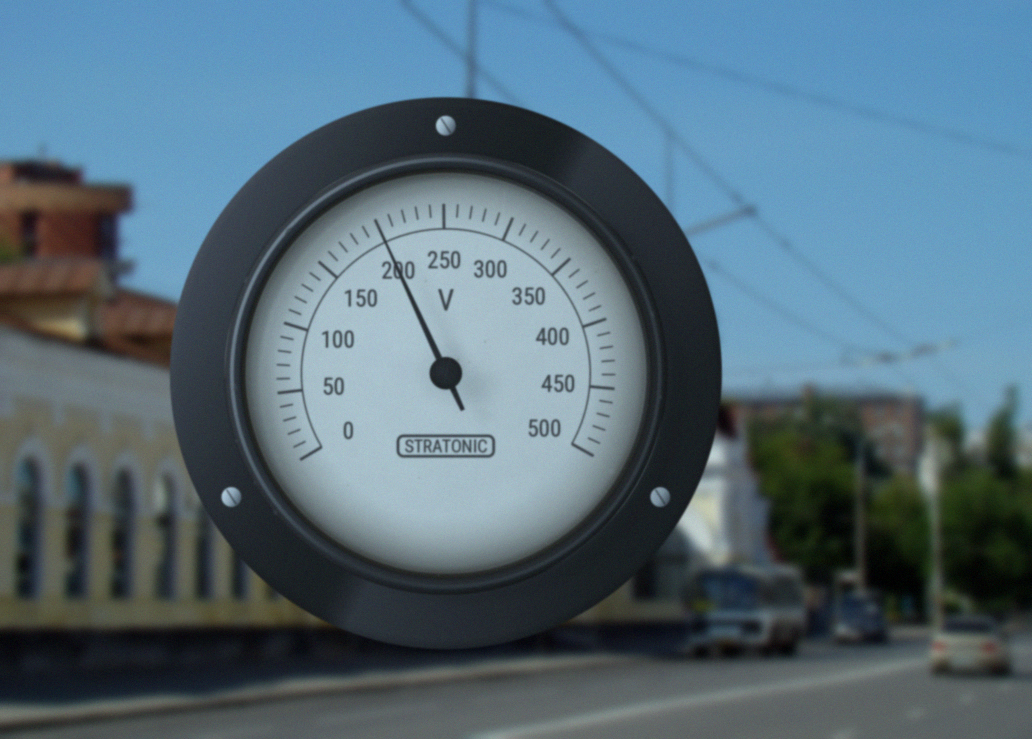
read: 200 V
